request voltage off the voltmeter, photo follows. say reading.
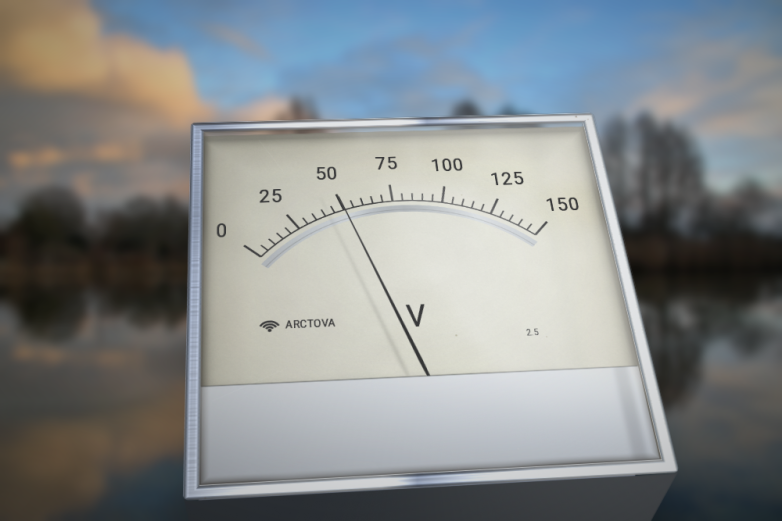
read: 50 V
